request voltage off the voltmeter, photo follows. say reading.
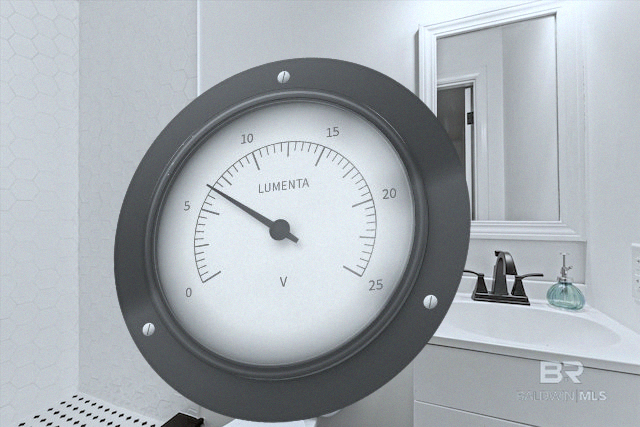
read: 6.5 V
